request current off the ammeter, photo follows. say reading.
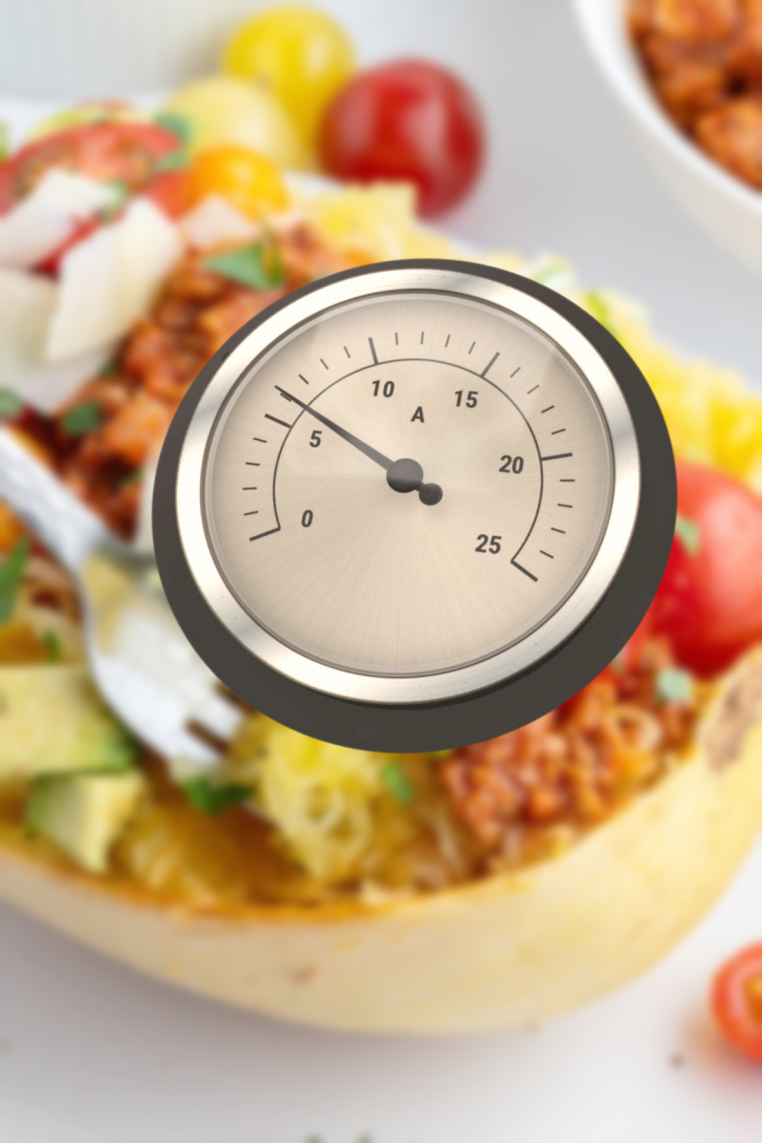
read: 6 A
